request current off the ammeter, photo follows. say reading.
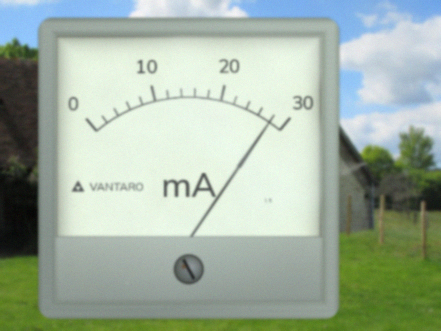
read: 28 mA
